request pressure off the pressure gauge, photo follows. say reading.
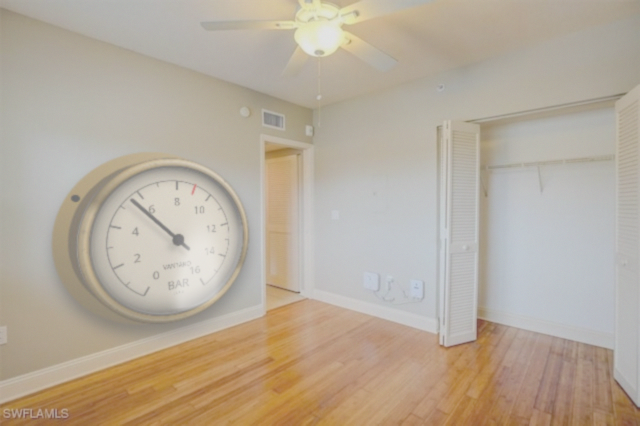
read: 5.5 bar
